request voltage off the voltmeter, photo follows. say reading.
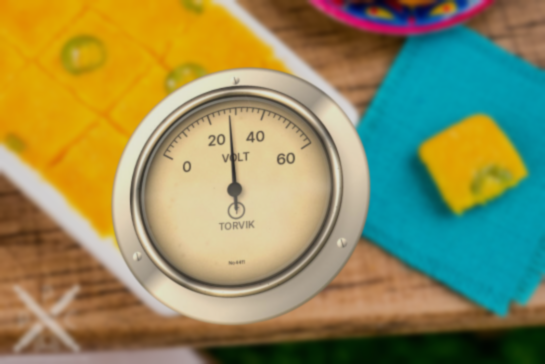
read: 28 V
